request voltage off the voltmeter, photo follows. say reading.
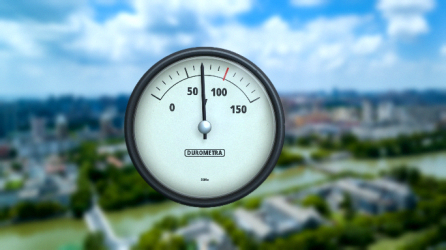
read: 70 V
